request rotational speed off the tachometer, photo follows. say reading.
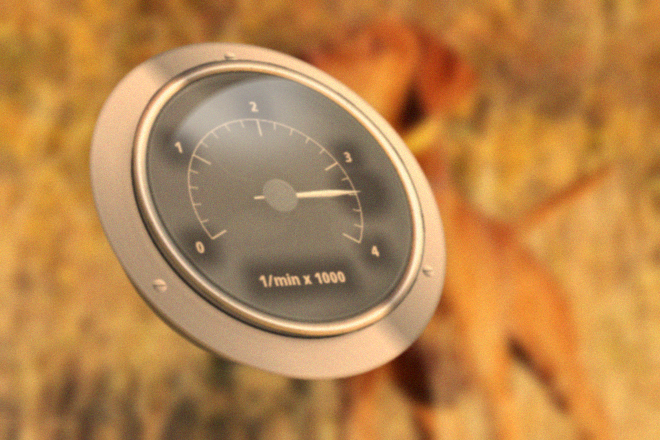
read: 3400 rpm
